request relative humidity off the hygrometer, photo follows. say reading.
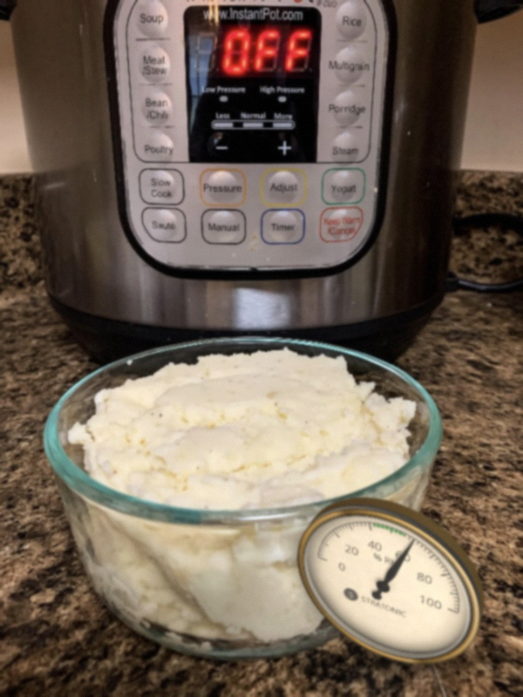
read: 60 %
